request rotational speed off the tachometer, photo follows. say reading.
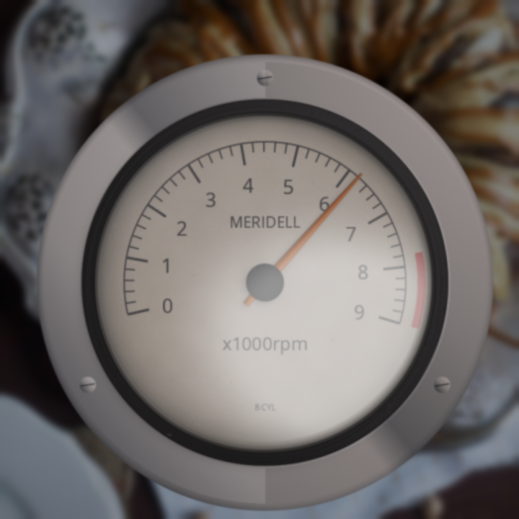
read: 6200 rpm
